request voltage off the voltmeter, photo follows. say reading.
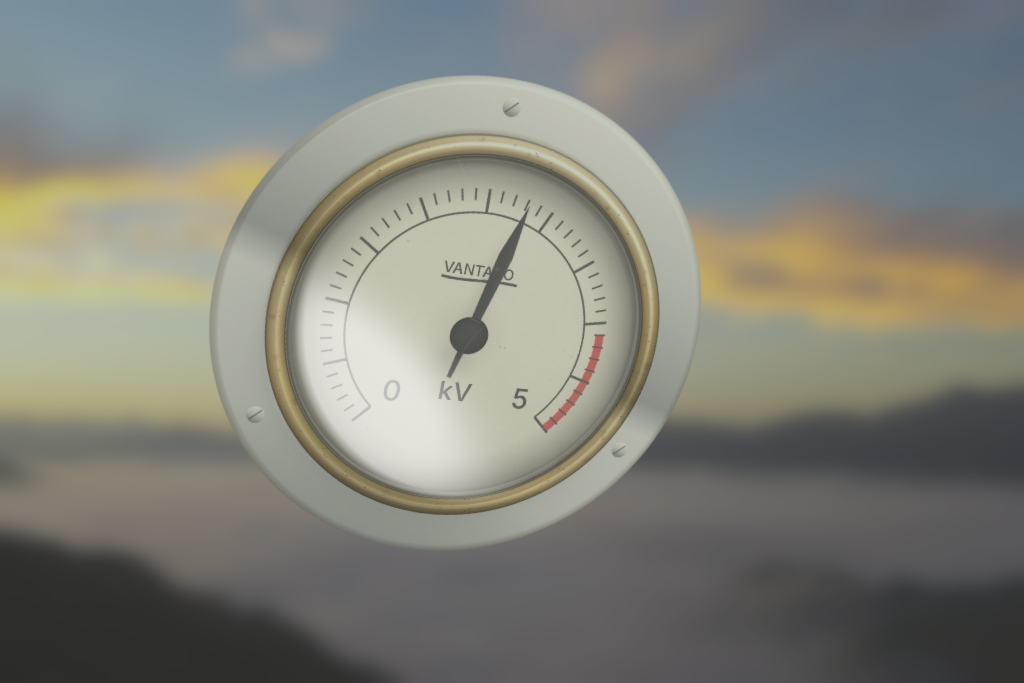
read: 2.8 kV
